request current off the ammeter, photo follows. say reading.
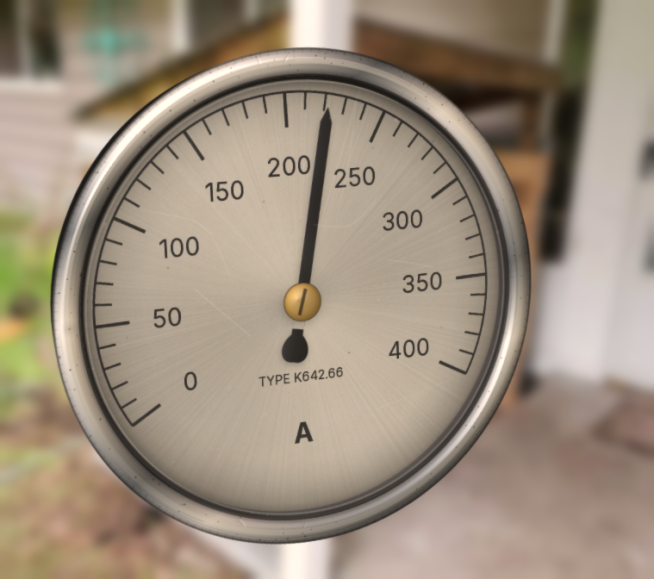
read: 220 A
